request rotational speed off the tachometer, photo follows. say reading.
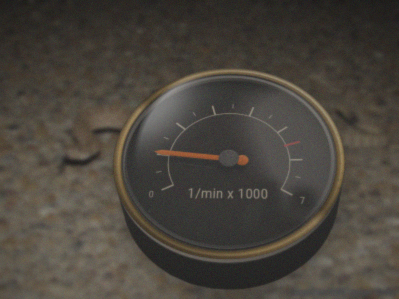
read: 1000 rpm
